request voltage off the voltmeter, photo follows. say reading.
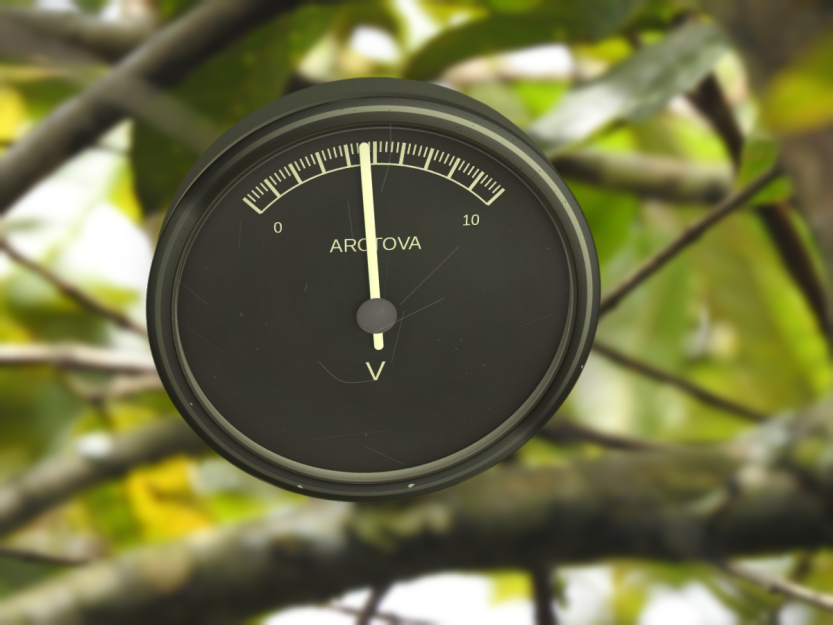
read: 4.6 V
